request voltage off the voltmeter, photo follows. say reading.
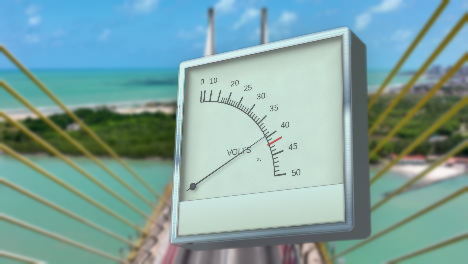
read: 40 V
